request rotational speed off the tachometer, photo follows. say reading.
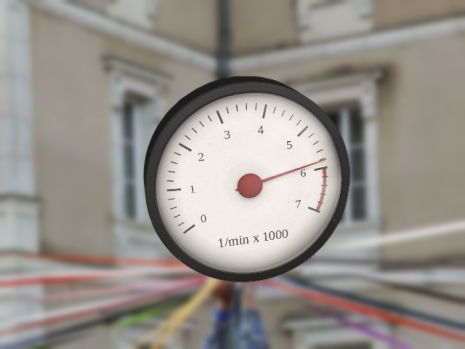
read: 5800 rpm
